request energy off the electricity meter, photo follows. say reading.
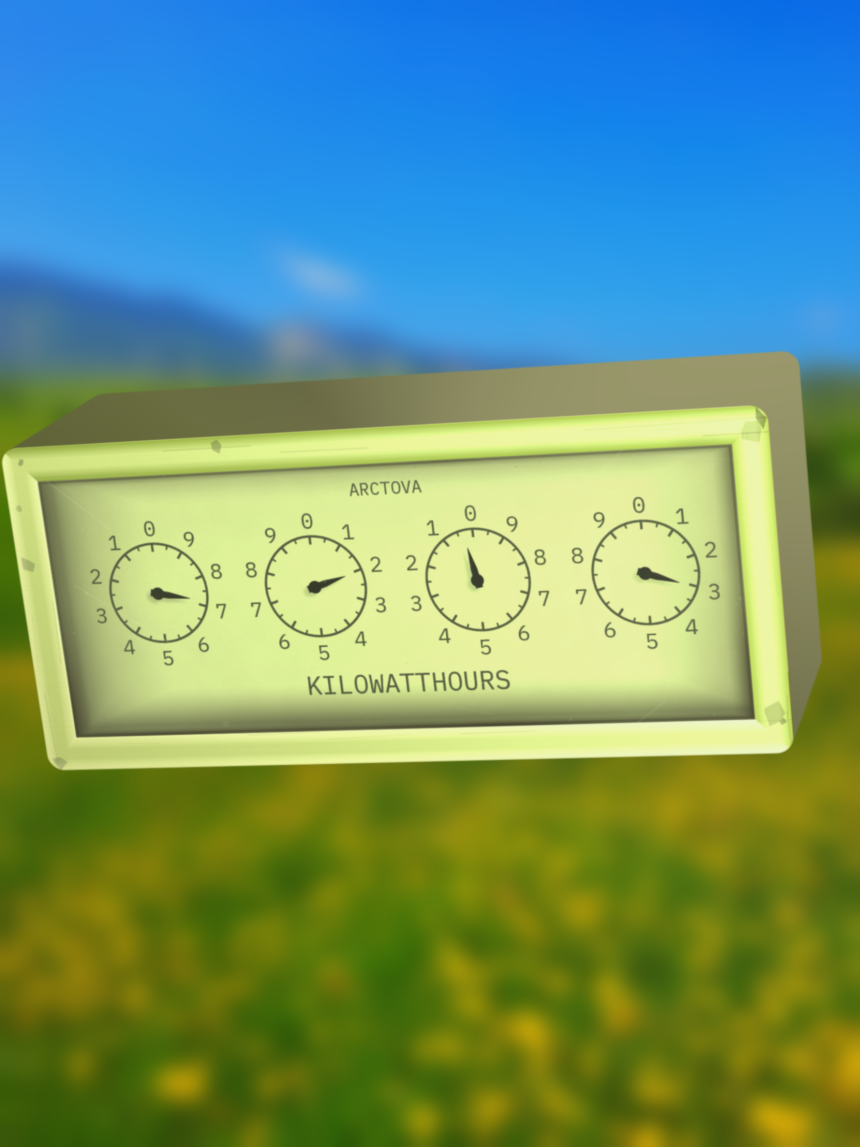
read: 7203 kWh
